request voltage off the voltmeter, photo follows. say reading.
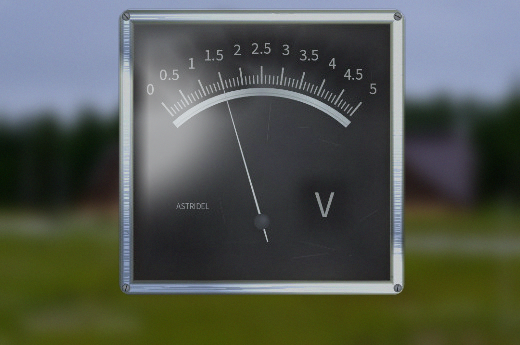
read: 1.5 V
